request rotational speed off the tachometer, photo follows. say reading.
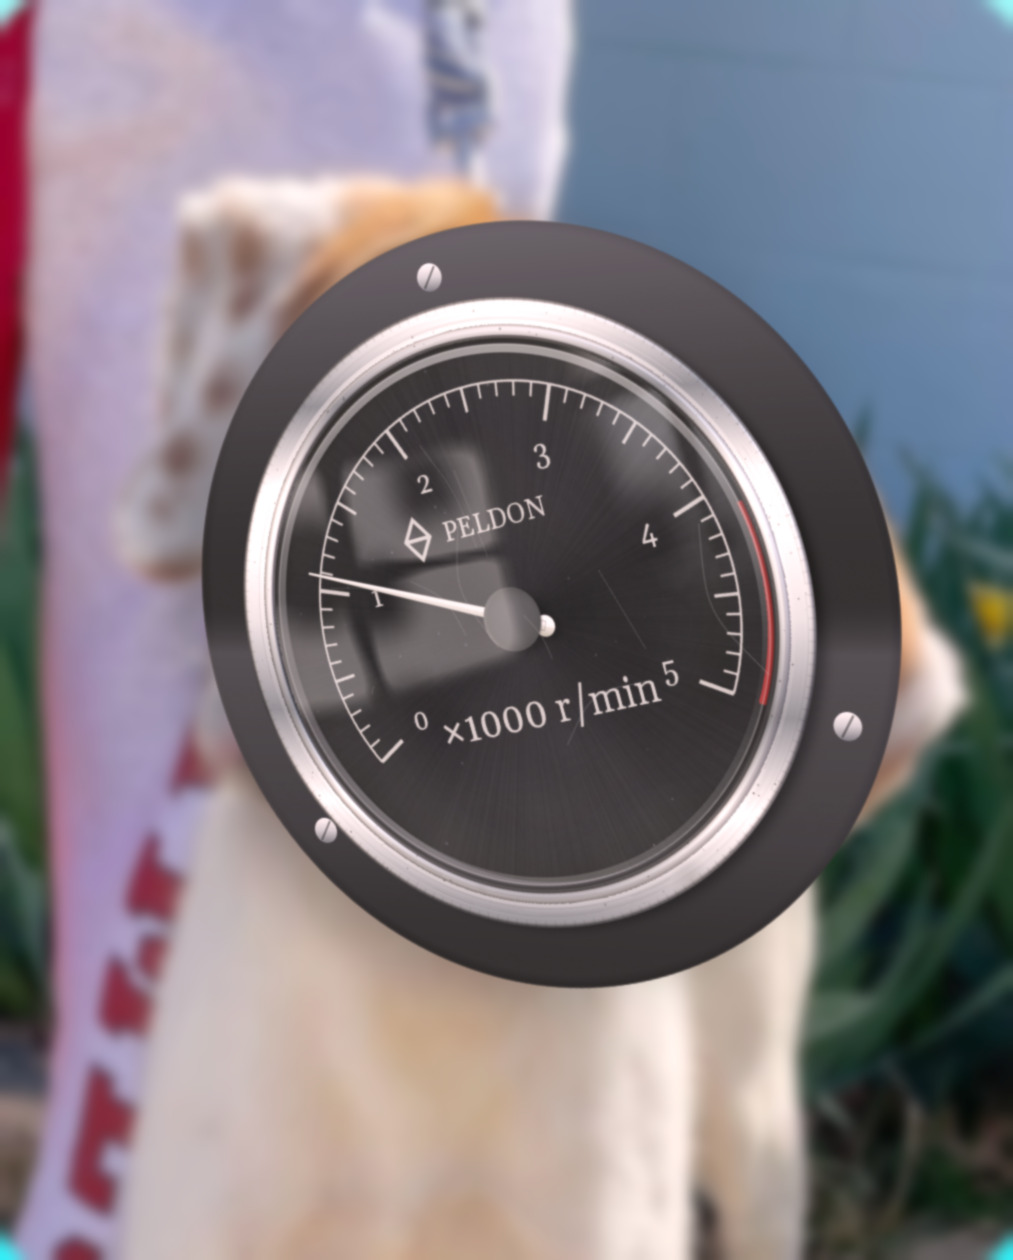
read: 1100 rpm
